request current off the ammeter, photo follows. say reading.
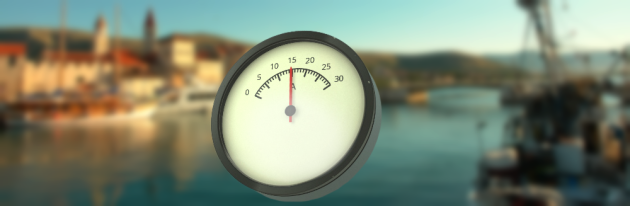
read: 15 A
